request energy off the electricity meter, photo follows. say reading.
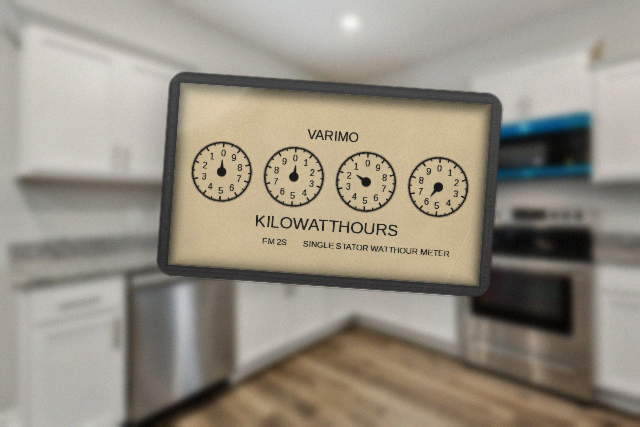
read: 16 kWh
